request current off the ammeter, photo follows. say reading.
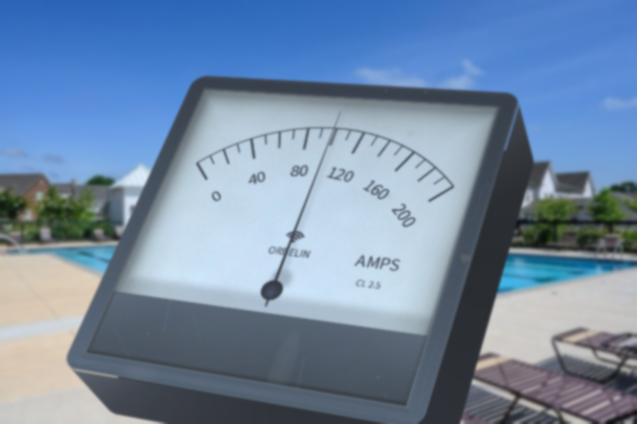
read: 100 A
